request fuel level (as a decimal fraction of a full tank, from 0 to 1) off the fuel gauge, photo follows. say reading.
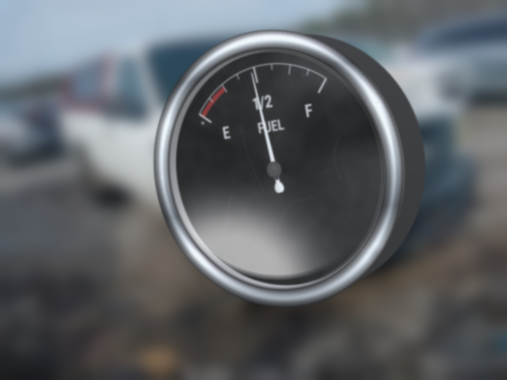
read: 0.5
